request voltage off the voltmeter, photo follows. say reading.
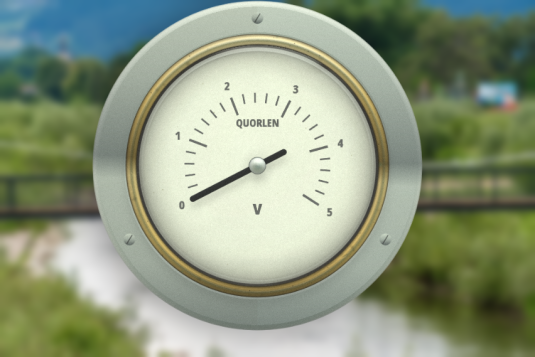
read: 0 V
